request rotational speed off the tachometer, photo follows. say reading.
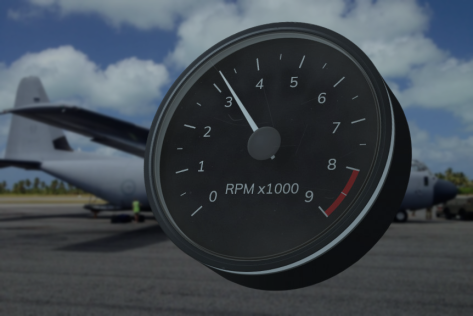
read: 3250 rpm
